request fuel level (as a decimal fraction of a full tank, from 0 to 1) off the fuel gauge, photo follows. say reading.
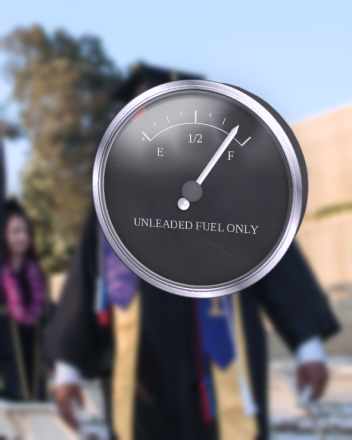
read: 0.875
